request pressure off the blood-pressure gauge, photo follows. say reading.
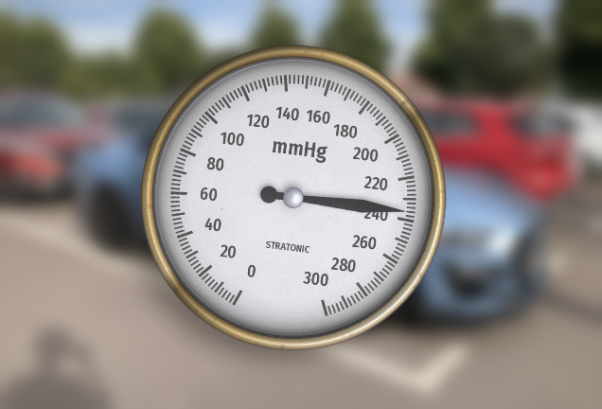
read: 236 mmHg
